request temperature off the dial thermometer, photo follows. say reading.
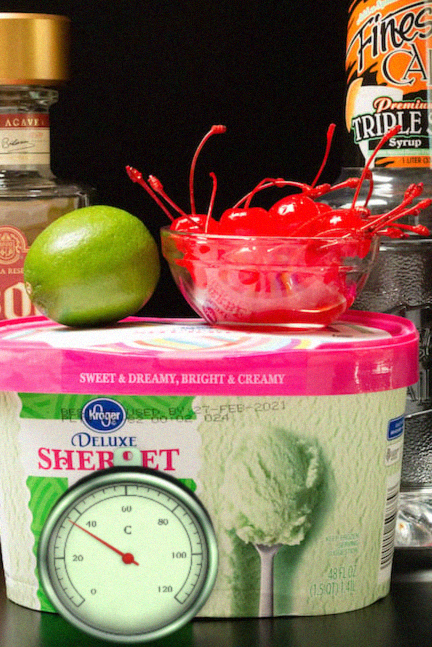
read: 36 °C
